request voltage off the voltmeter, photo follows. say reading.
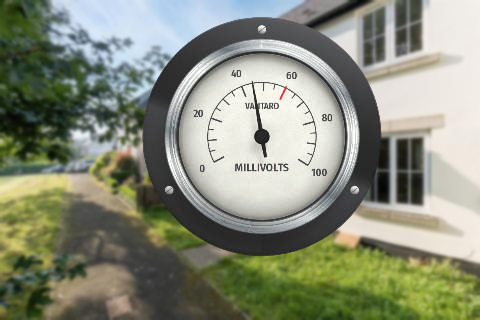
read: 45 mV
